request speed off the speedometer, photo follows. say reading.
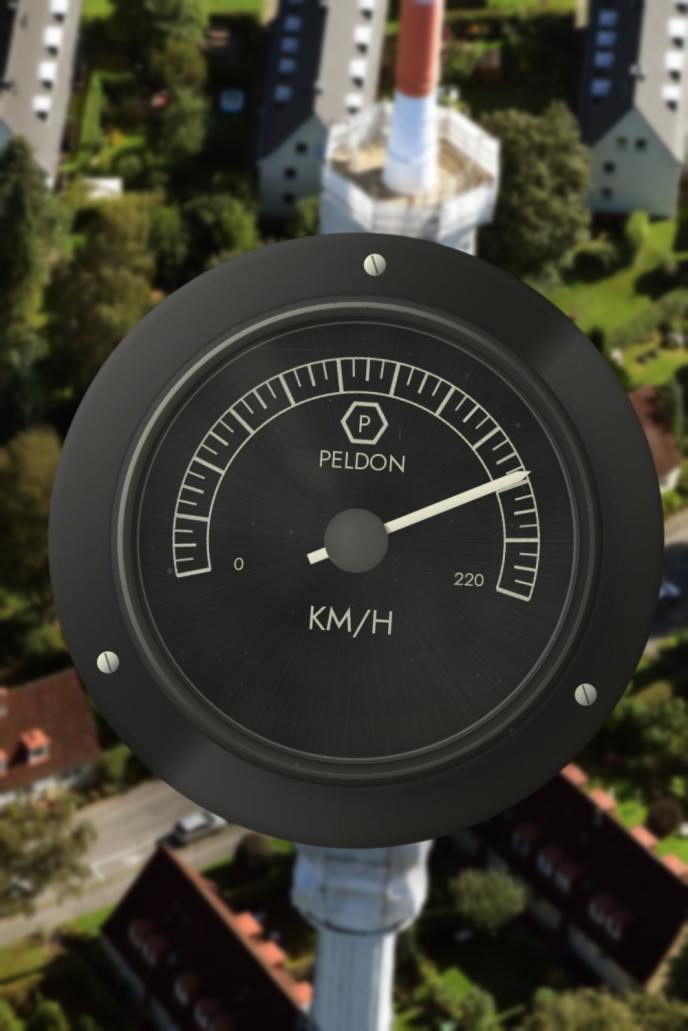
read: 177.5 km/h
